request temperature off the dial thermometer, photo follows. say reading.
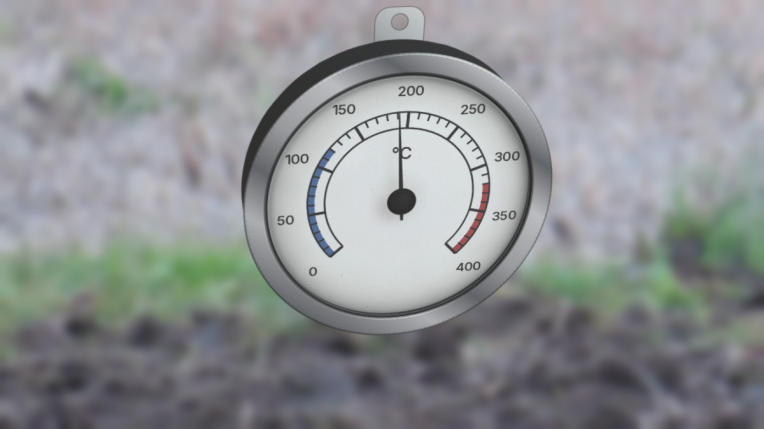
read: 190 °C
